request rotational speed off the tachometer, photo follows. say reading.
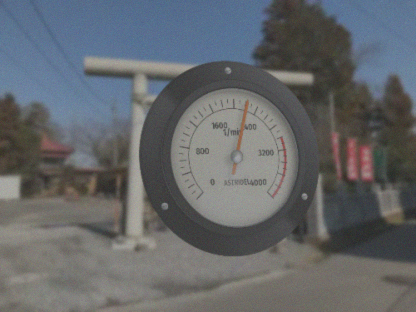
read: 2200 rpm
